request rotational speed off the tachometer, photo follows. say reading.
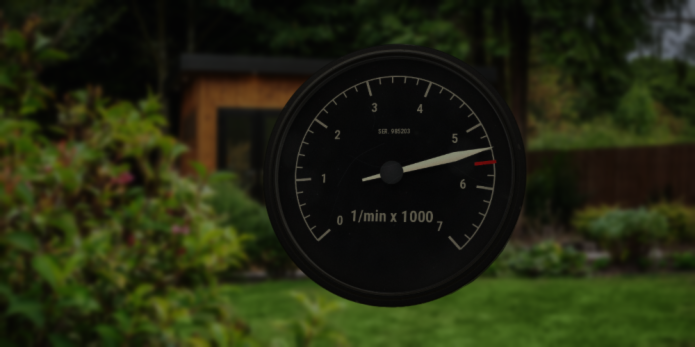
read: 5400 rpm
